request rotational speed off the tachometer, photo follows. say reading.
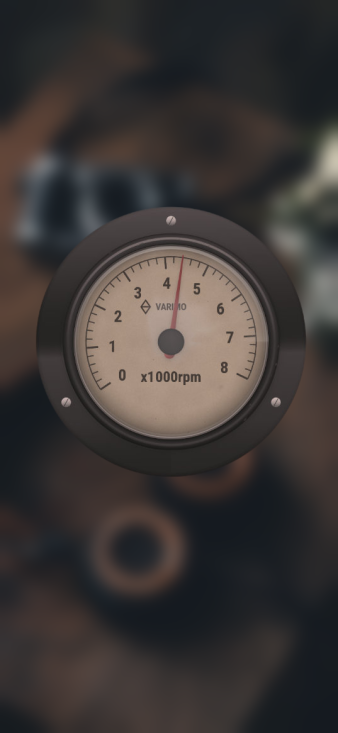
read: 4400 rpm
